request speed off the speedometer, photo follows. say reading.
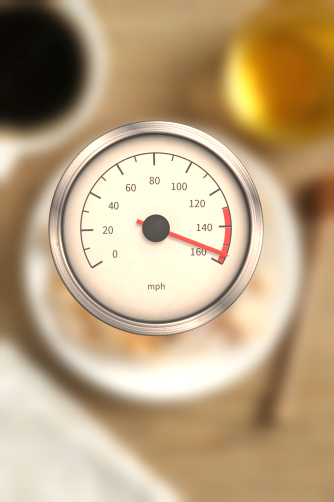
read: 155 mph
